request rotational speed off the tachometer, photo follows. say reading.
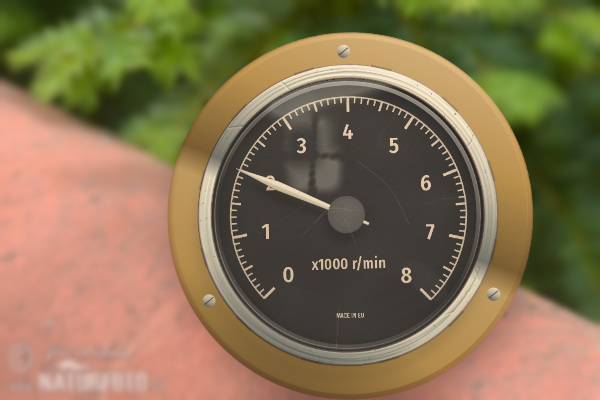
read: 2000 rpm
